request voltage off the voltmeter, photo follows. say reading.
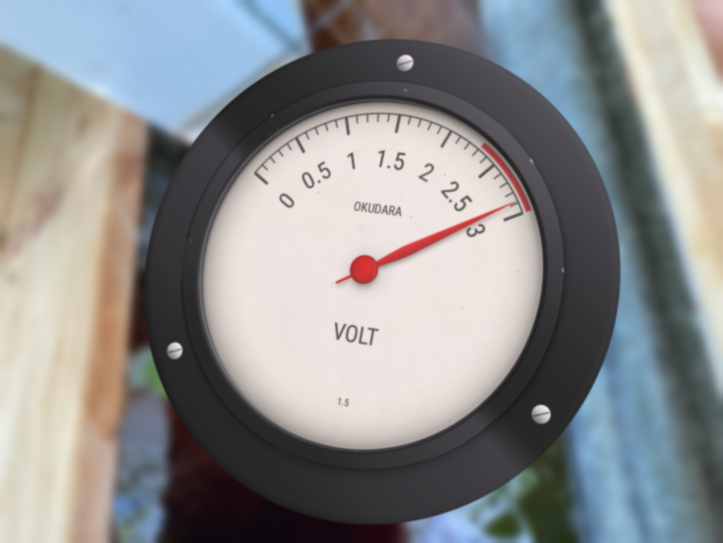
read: 2.9 V
